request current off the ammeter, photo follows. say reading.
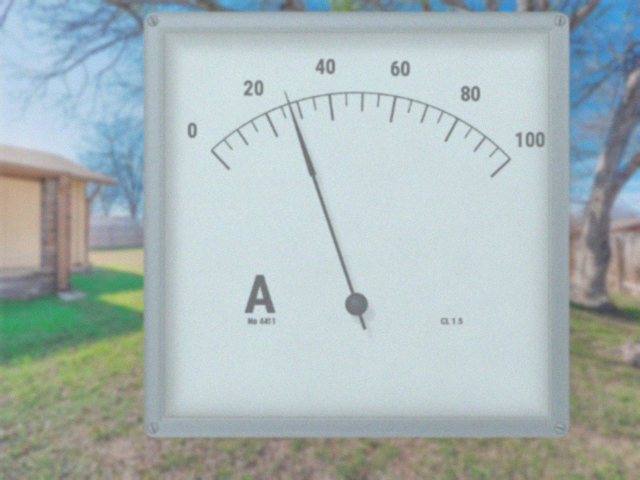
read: 27.5 A
